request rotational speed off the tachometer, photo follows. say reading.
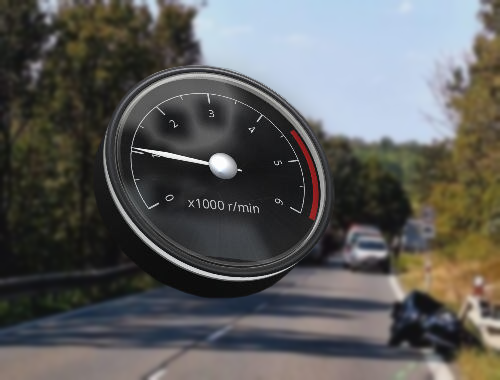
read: 1000 rpm
